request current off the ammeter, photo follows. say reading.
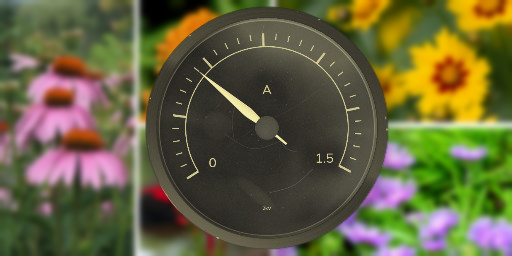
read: 0.45 A
